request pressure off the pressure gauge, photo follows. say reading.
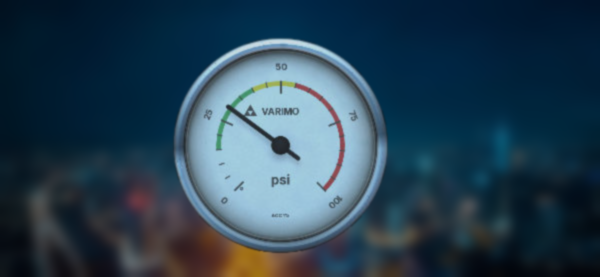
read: 30 psi
